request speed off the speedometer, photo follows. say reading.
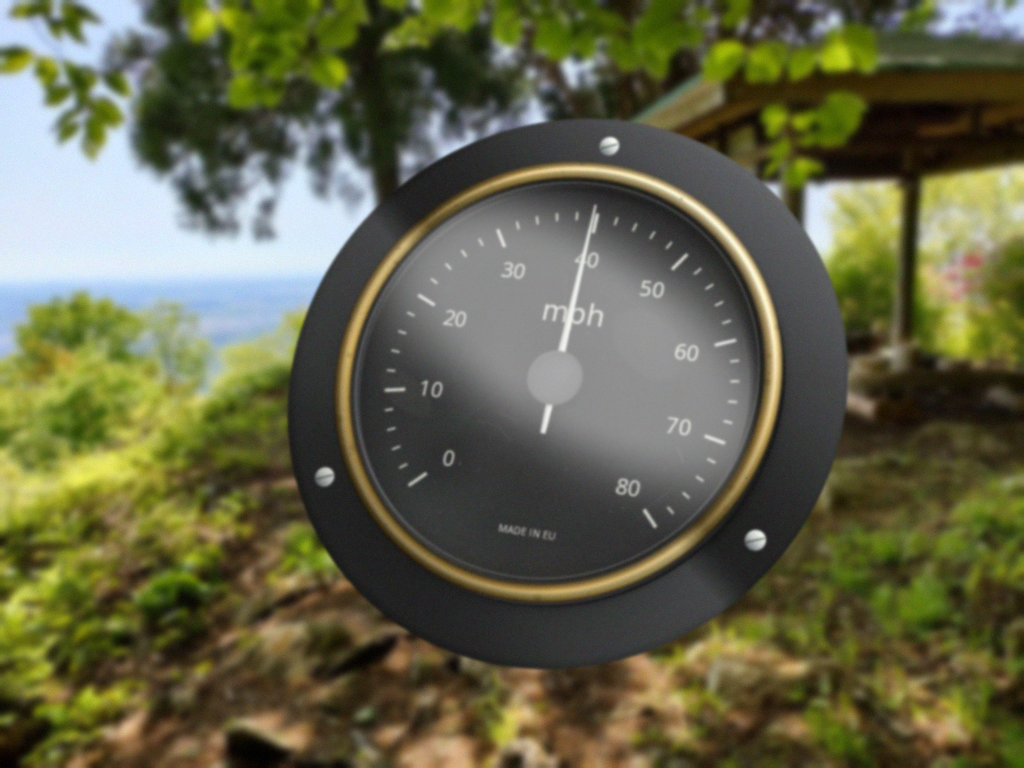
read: 40 mph
